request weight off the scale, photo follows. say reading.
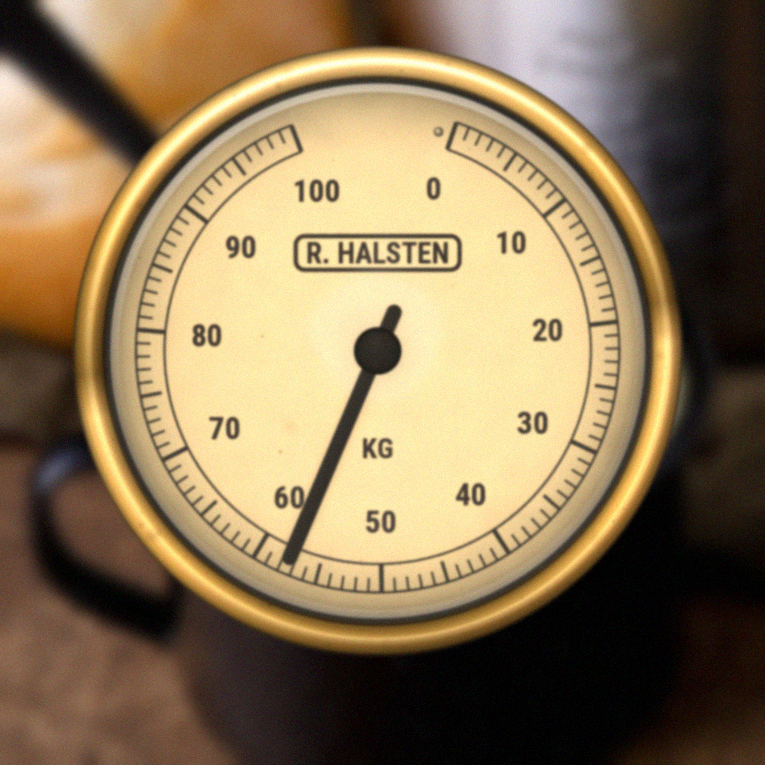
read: 57.5 kg
